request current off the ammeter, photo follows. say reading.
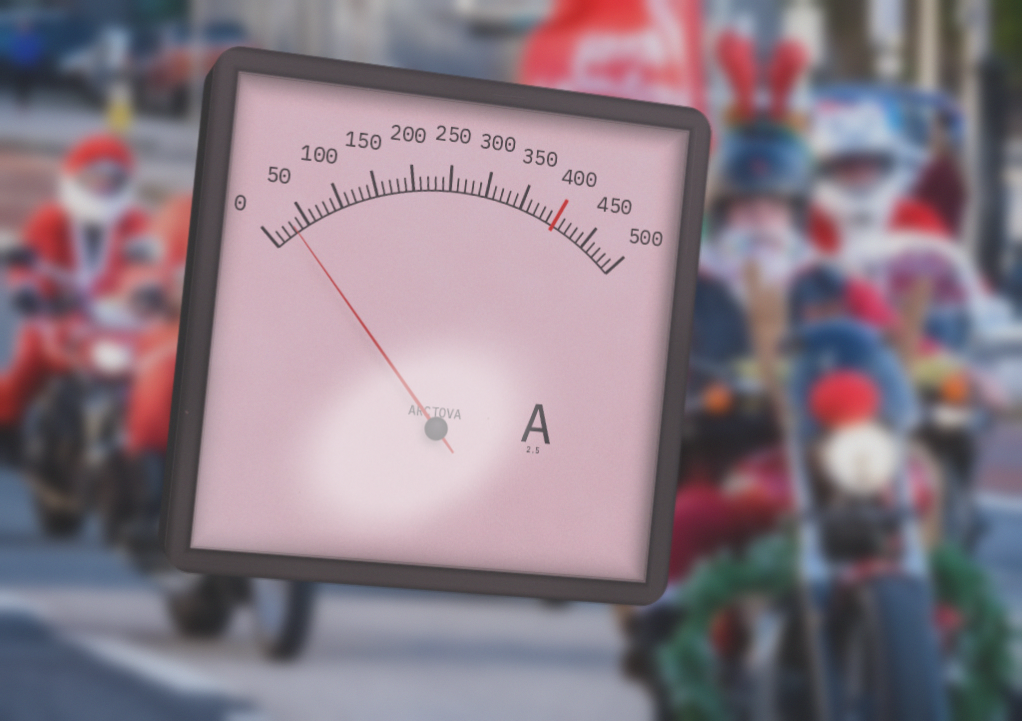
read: 30 A
